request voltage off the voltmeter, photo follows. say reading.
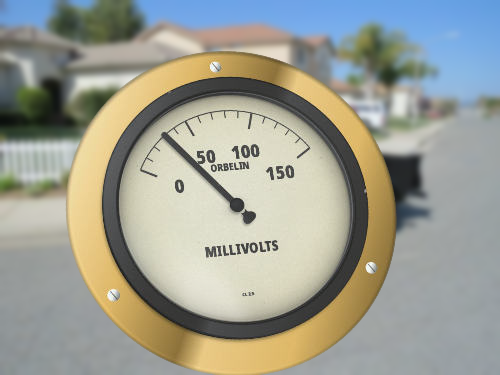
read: 30 mV
